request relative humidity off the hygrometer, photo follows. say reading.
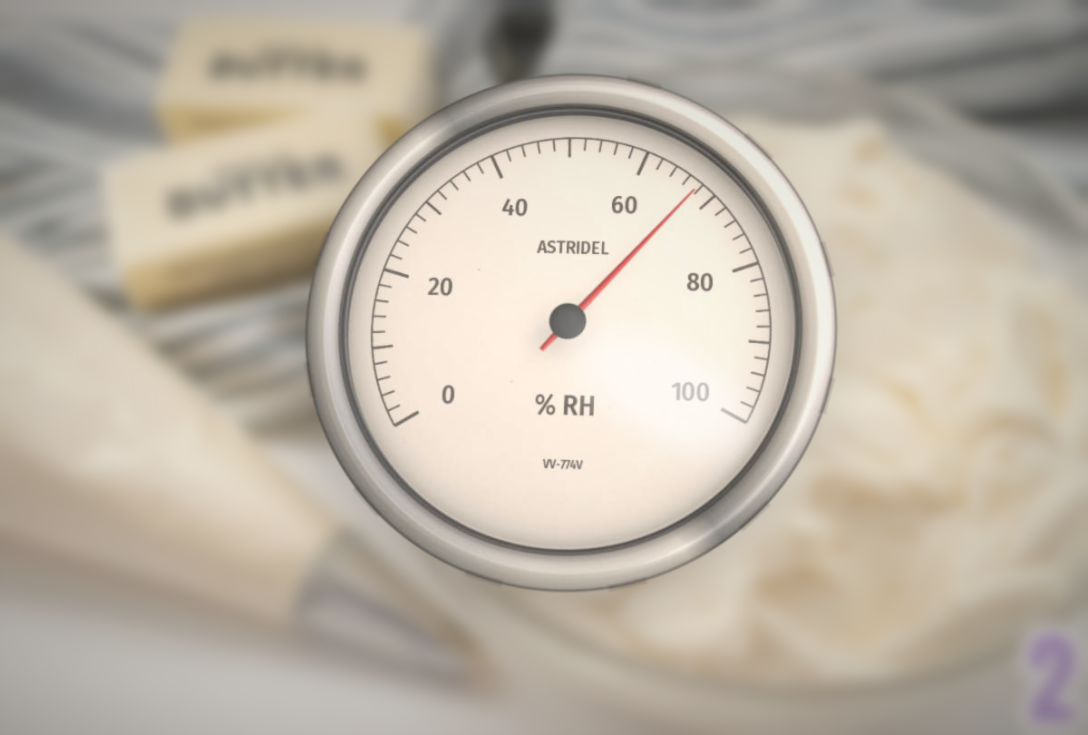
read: 68 %
